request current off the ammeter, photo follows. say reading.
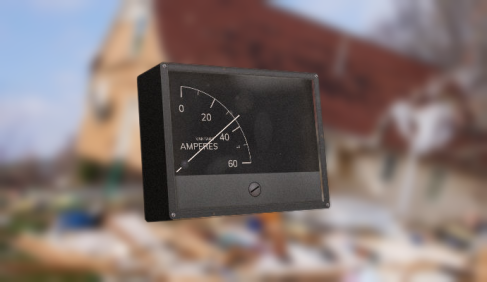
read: 35 A
